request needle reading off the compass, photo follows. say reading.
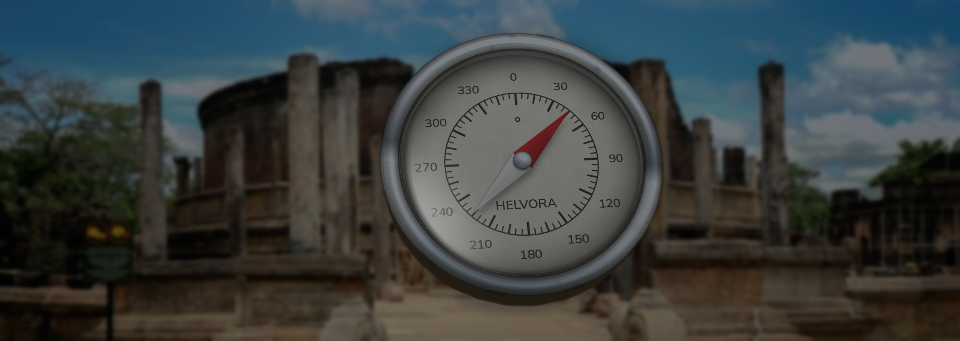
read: 45 °
